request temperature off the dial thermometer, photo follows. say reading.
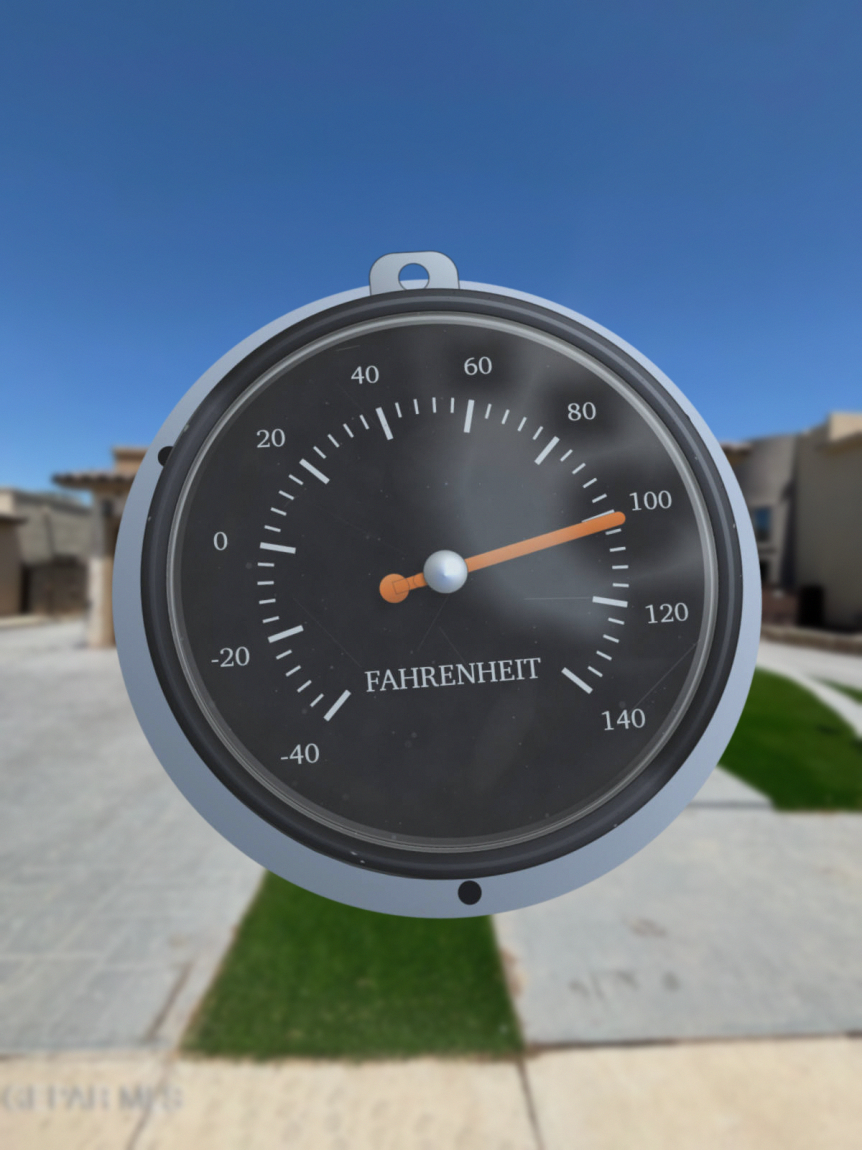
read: 102 °F
